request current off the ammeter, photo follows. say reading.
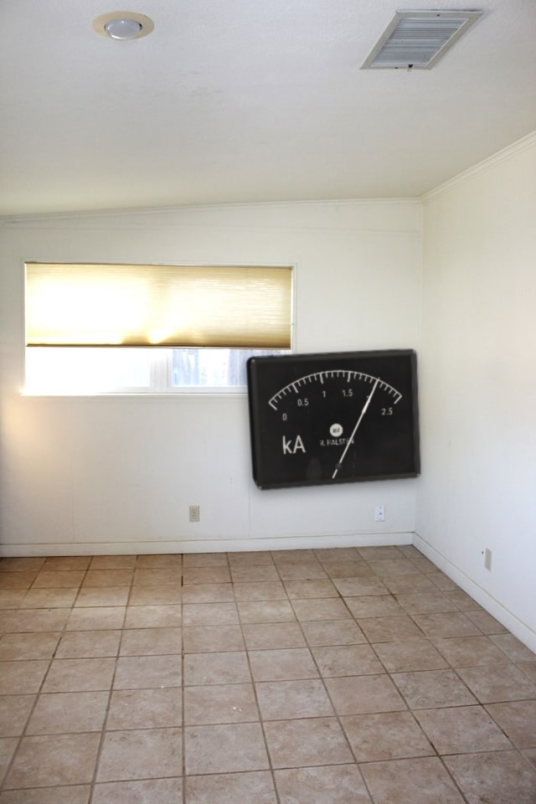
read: 2 kA
